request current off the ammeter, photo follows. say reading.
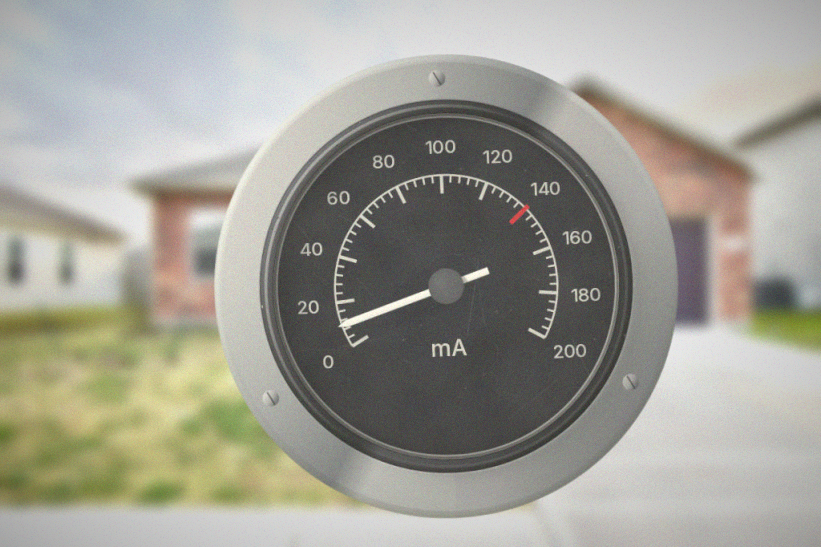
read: 10 mA
